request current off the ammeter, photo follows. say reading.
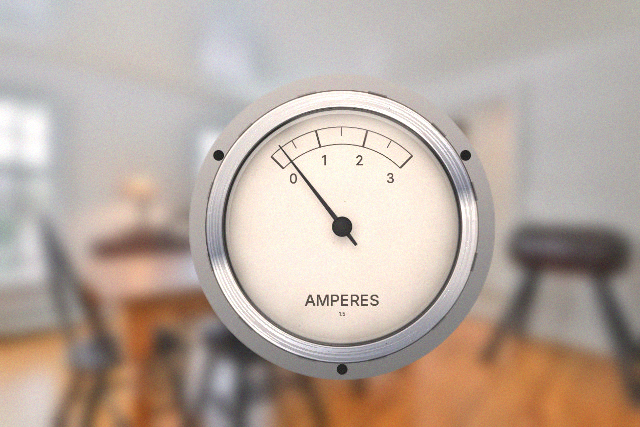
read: 0.25 A
